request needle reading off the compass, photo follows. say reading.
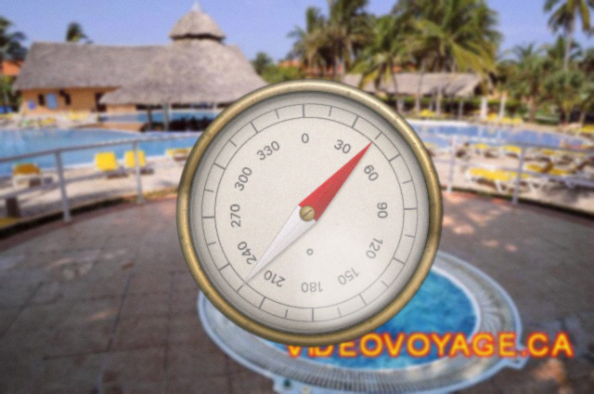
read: 45 °
